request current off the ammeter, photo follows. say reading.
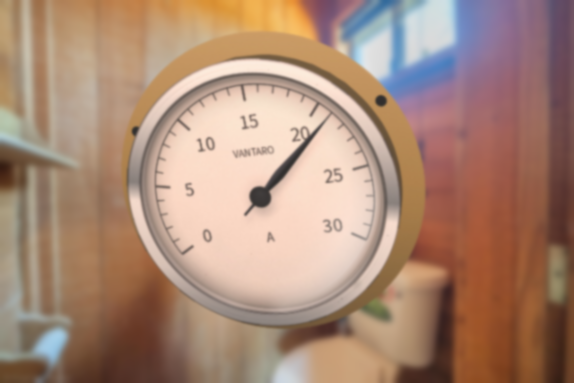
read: 21 A
